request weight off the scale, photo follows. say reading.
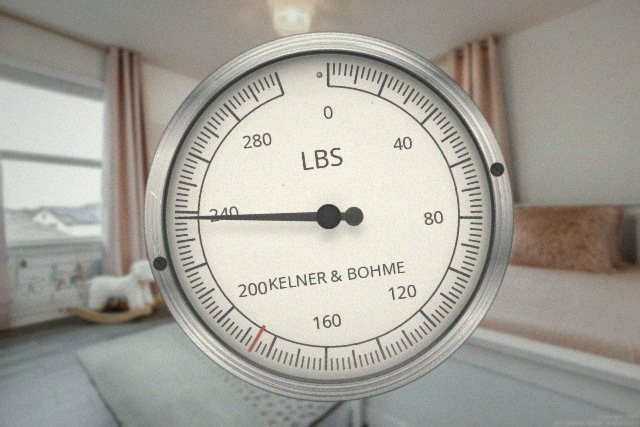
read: 238 lb
